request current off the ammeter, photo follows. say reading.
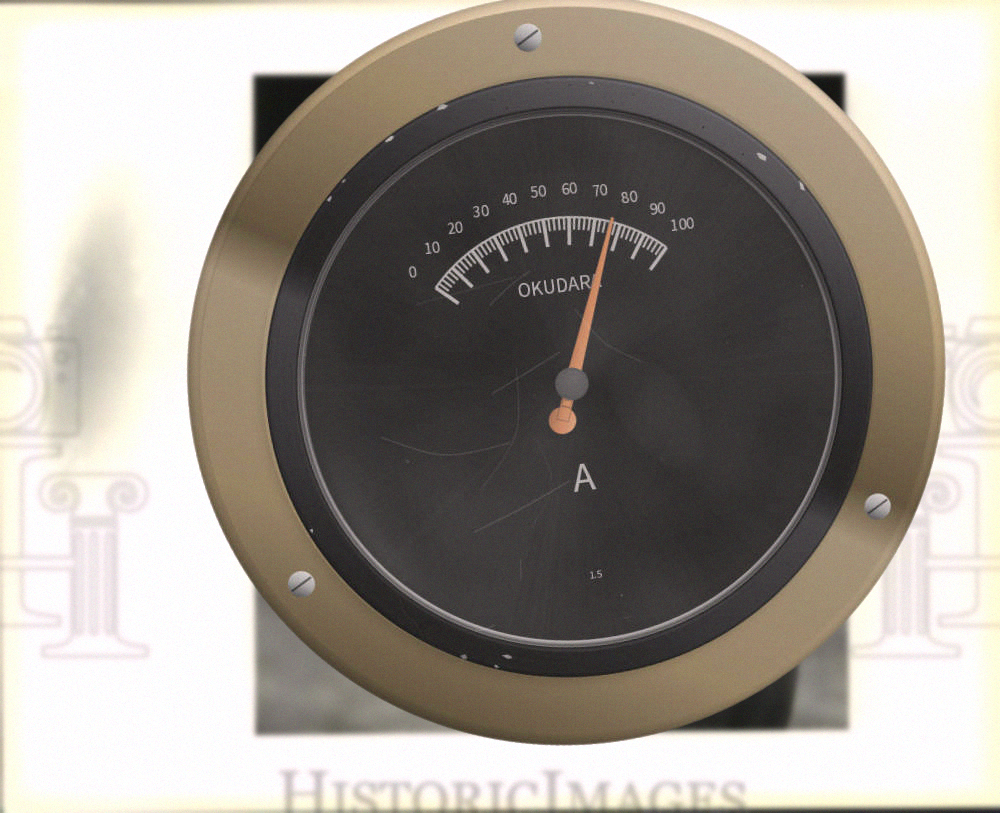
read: 76 A
